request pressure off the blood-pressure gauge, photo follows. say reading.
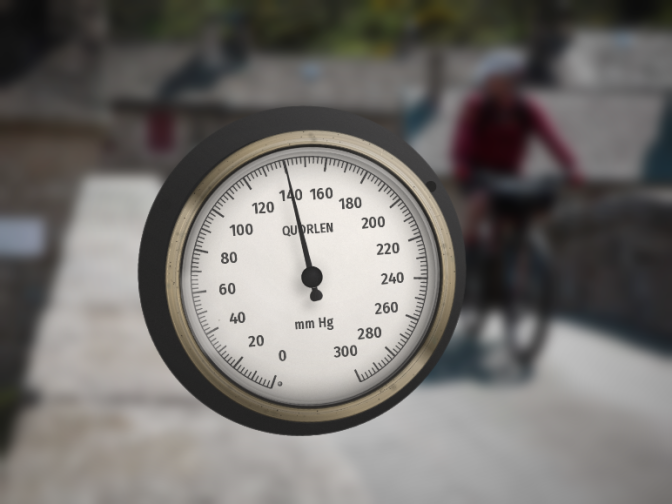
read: 140 mmHg
